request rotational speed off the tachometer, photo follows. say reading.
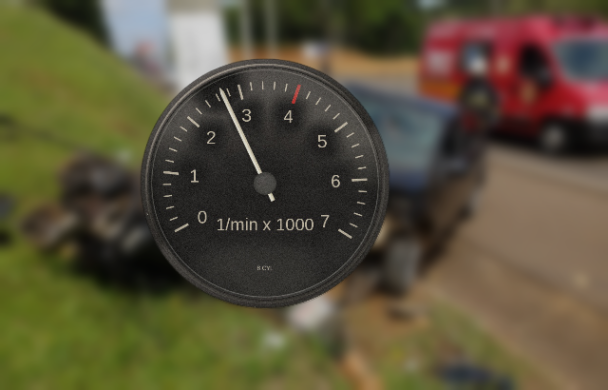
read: 2700 rpm
